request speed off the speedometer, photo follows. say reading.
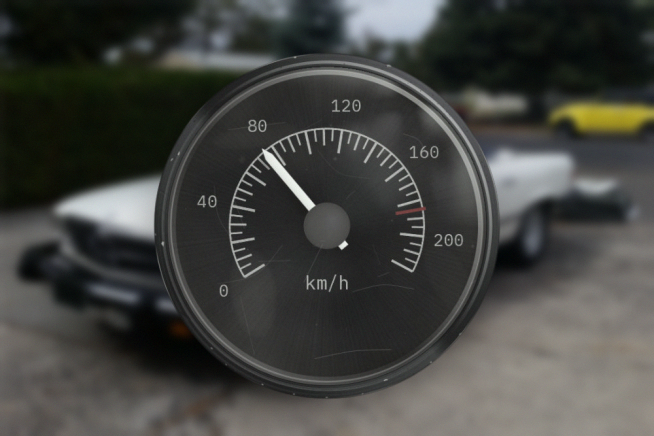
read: 75 km/h
